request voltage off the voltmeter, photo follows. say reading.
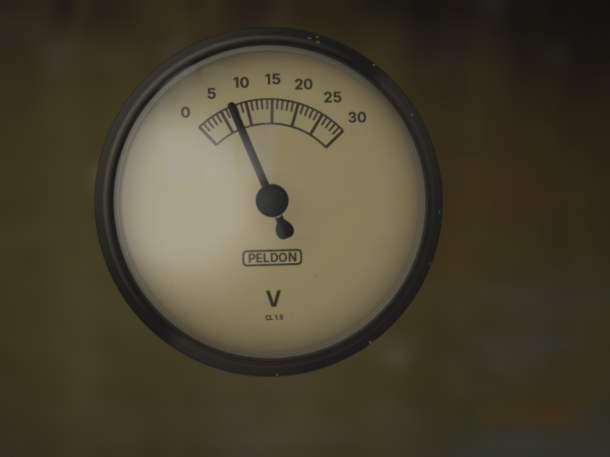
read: 7 V
